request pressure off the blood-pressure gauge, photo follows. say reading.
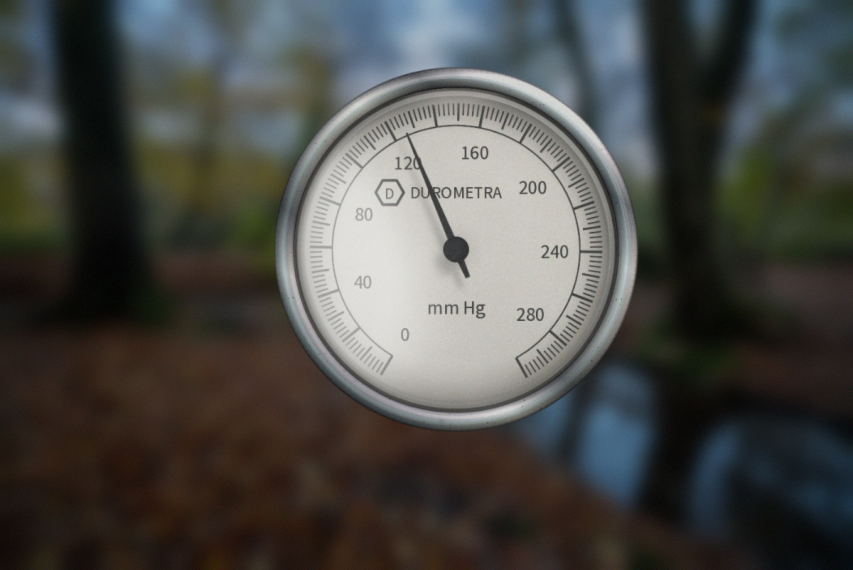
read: 126 mmHg
